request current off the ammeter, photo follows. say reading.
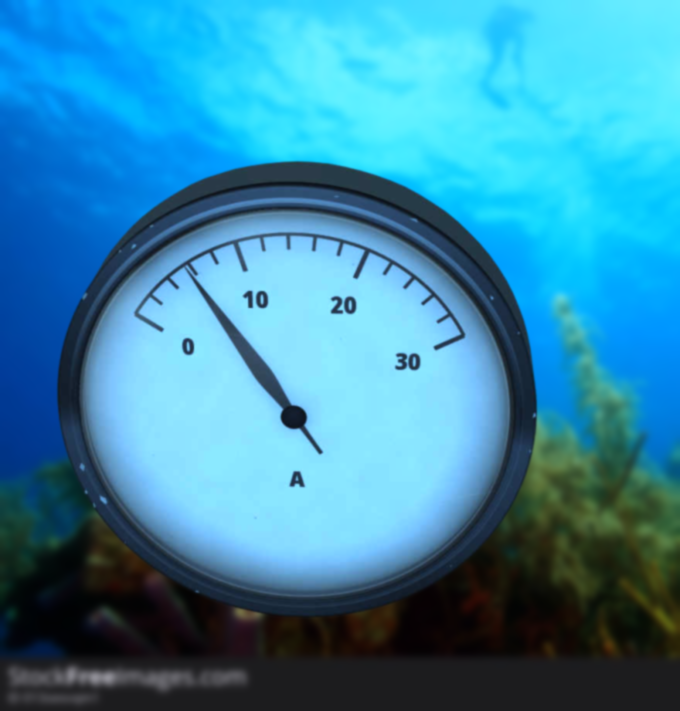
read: 6 A
